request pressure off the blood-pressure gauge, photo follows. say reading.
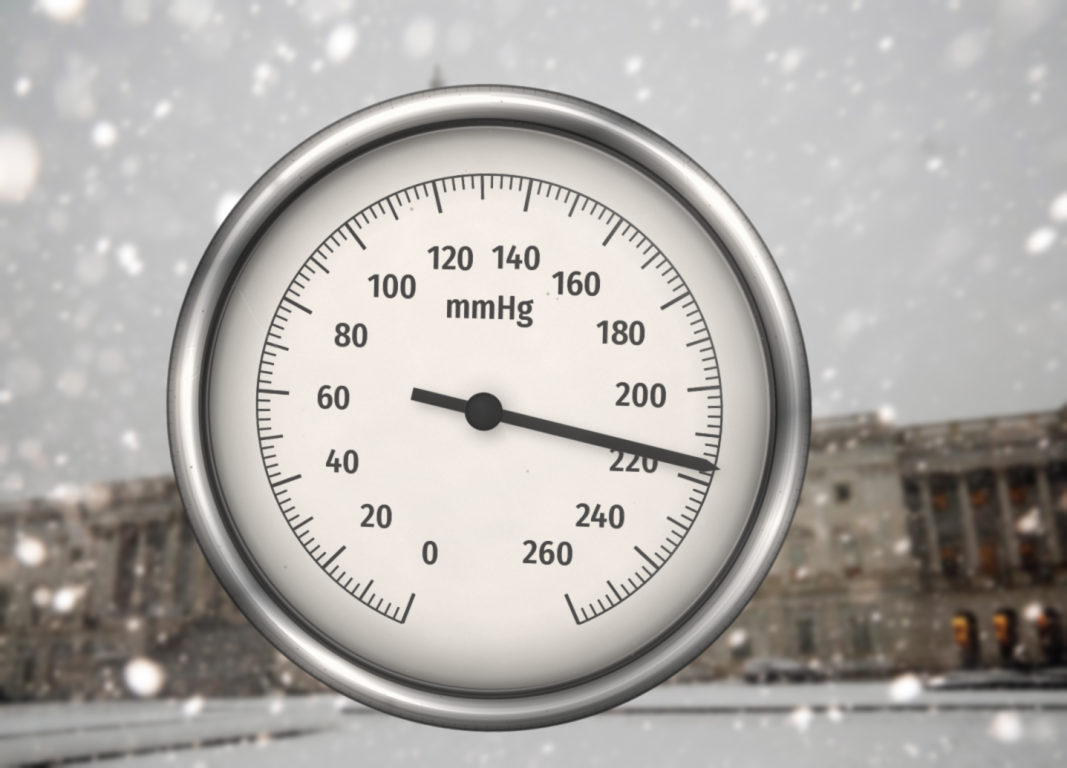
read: 216 mmHg
